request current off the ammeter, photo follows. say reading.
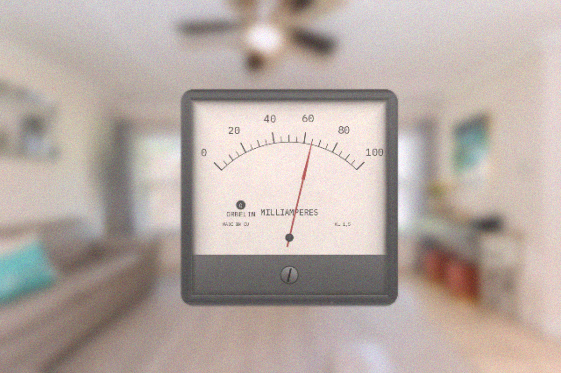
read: 65 mA
